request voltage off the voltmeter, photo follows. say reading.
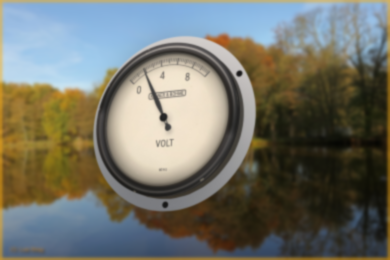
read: 2 V
